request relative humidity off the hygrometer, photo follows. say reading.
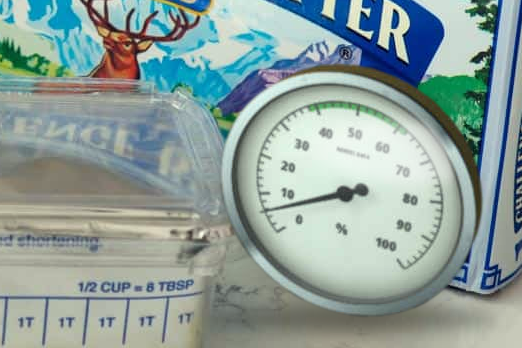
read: 6 %
